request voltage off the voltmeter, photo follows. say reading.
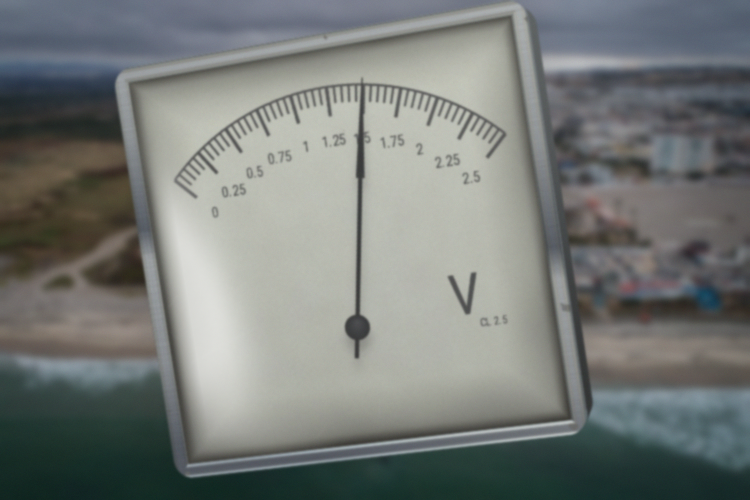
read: 1.5 V
